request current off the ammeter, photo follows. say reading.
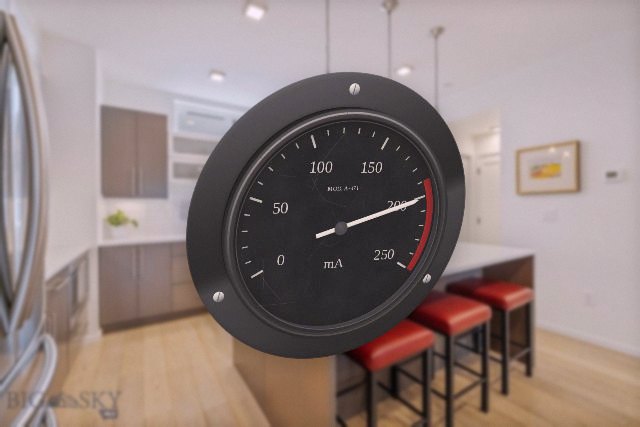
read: 200 mA
